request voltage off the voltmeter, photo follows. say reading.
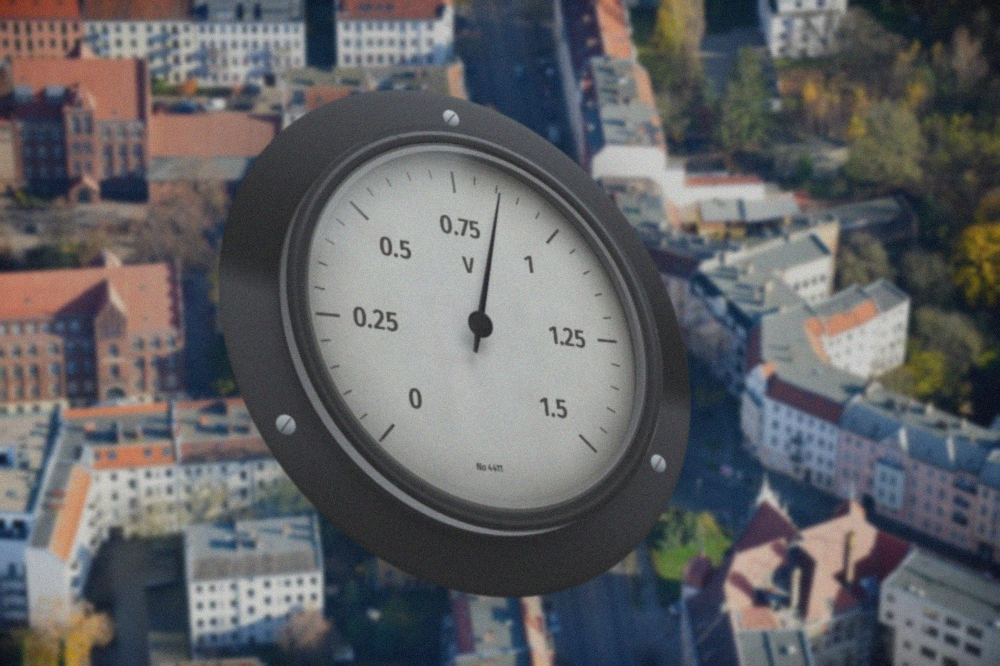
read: 0.85 V
